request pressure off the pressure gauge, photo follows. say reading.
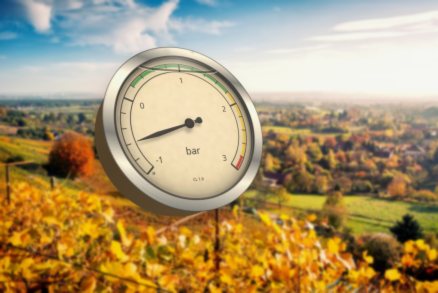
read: -0.6 bar
